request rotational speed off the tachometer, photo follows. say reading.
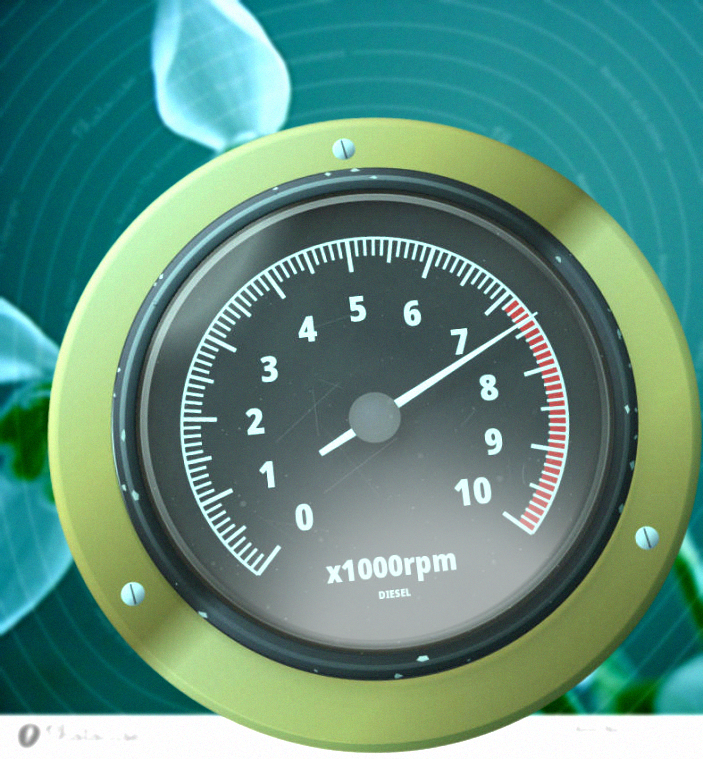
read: 7400 rpm
